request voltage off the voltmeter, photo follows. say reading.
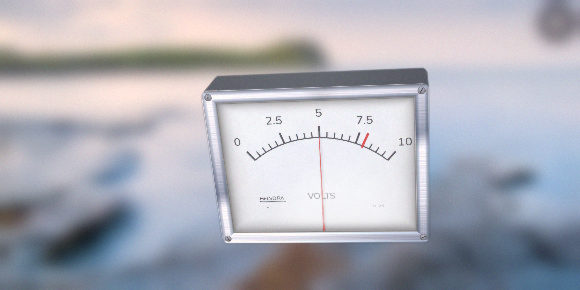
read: 5 V
